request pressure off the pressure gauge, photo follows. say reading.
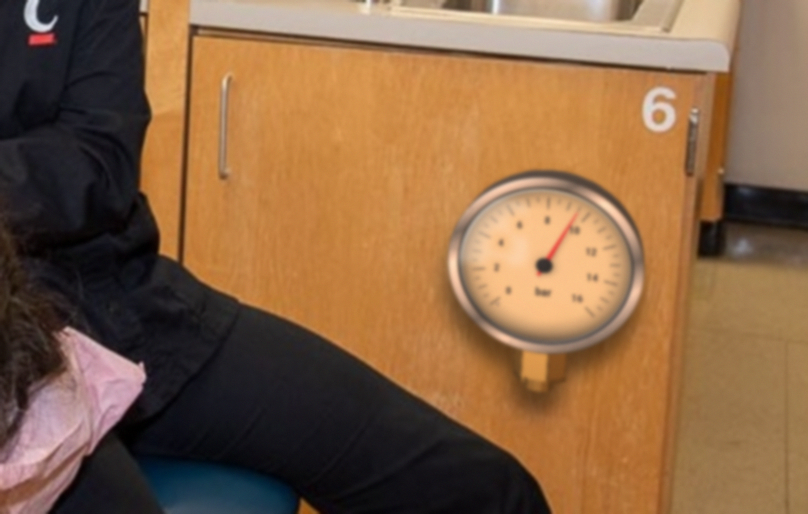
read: 9.5 bar
